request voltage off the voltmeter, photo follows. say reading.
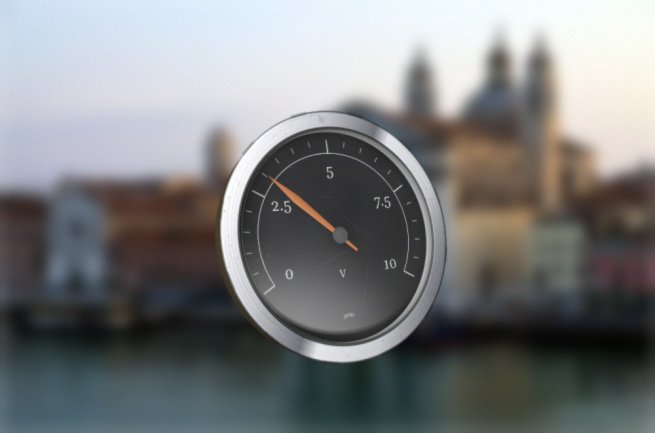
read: 3 V
